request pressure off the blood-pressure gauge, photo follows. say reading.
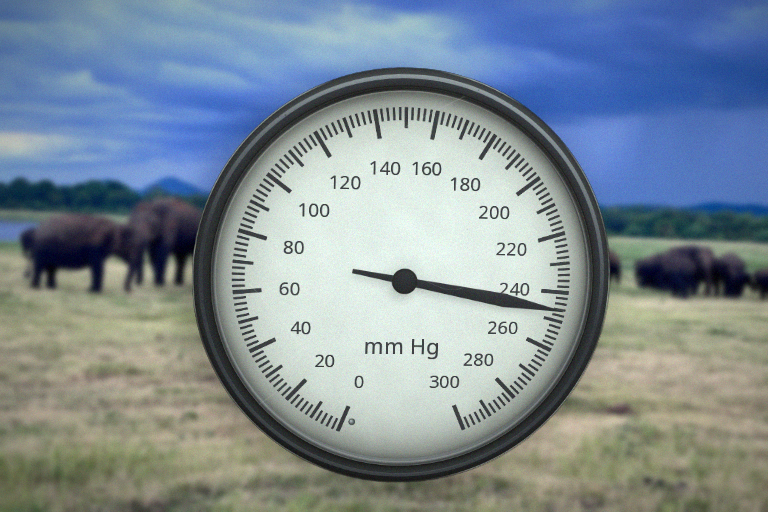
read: 246 mmHg
